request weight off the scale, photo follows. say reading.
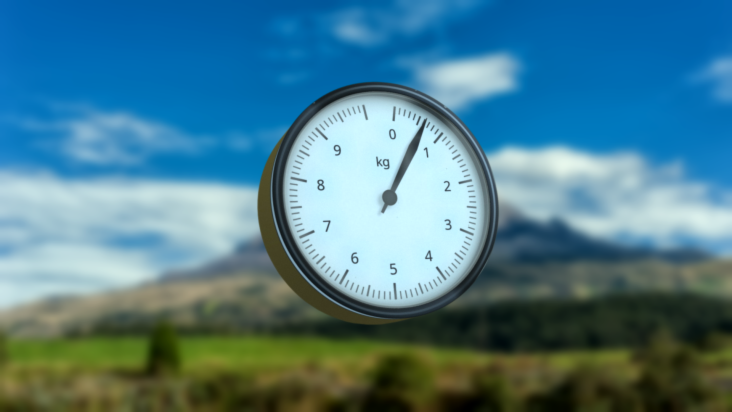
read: 0.6 kg
